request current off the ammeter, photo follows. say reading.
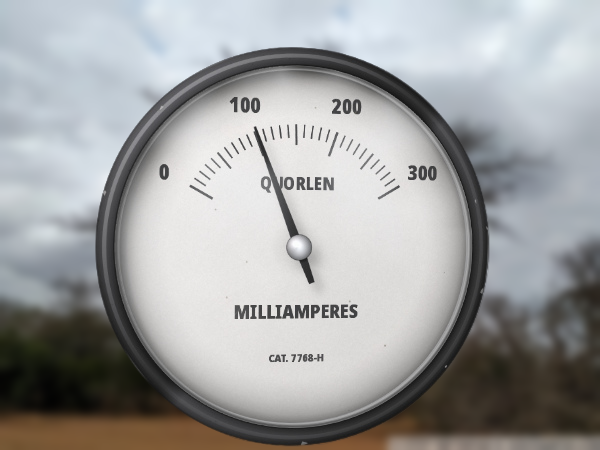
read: 100 mA
